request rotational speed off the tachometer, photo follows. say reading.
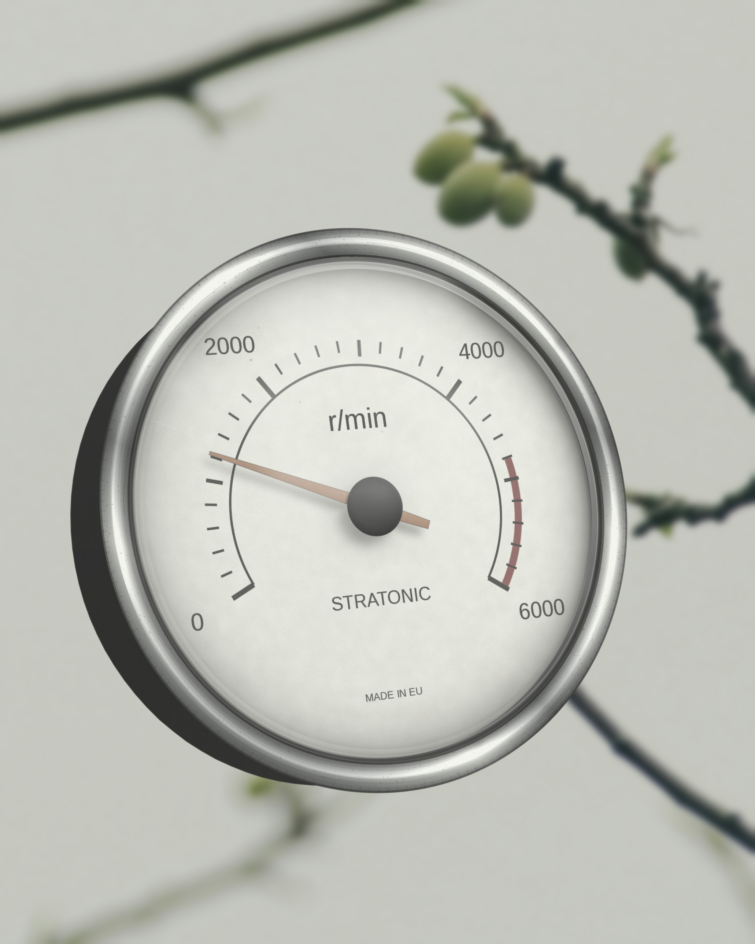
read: 1200 rpm
